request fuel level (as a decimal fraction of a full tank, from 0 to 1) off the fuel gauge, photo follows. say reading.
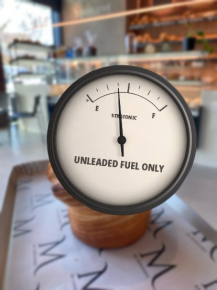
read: 0.375
